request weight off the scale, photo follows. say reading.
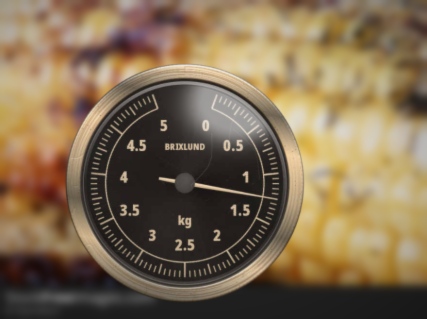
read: 1.25 kg
